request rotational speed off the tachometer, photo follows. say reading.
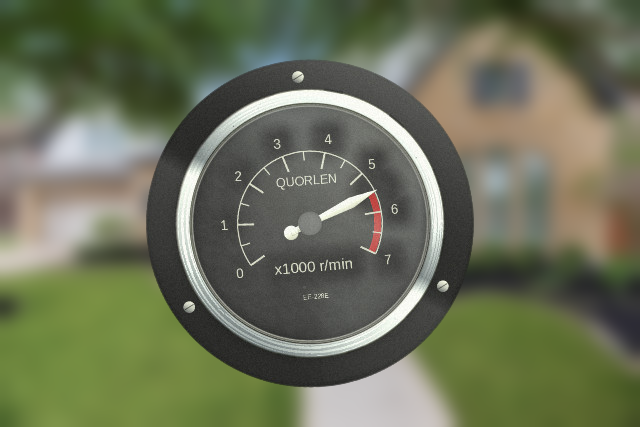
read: 5500 rpm
